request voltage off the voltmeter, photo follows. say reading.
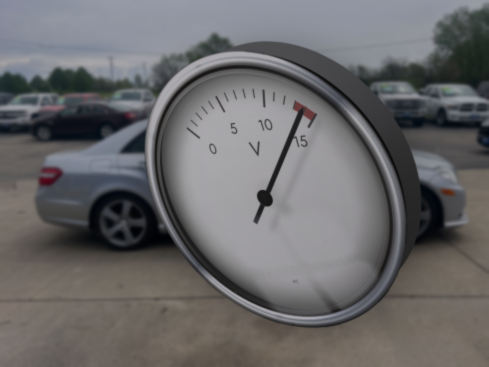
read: 14 V
